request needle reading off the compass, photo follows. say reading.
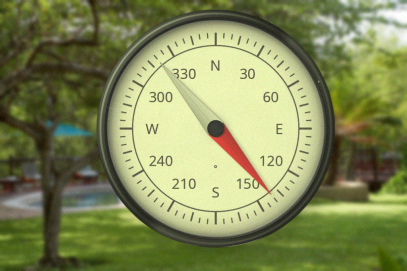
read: 140 °
